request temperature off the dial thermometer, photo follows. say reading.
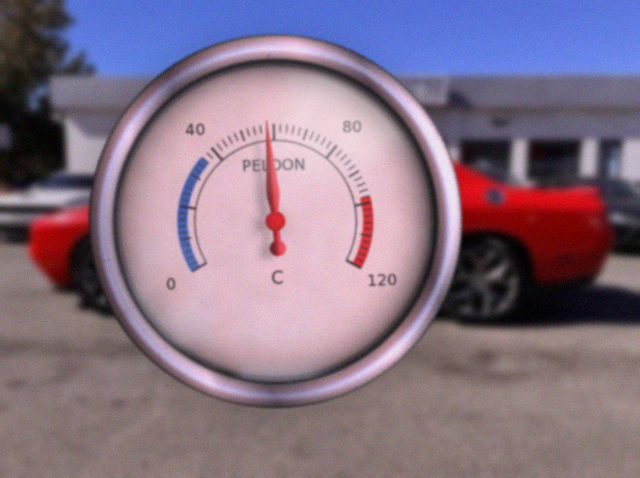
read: 58 °C
